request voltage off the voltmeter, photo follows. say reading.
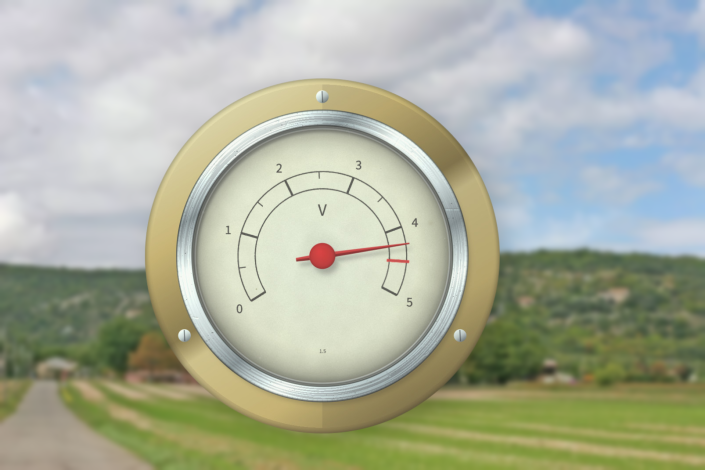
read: 4.25 V
